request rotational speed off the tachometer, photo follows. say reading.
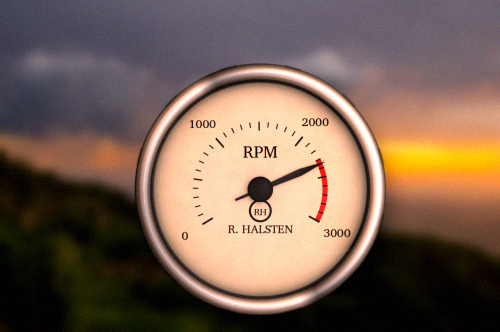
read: 2350 rpm
